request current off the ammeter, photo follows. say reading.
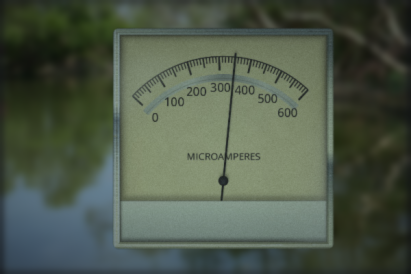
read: 350 µA
